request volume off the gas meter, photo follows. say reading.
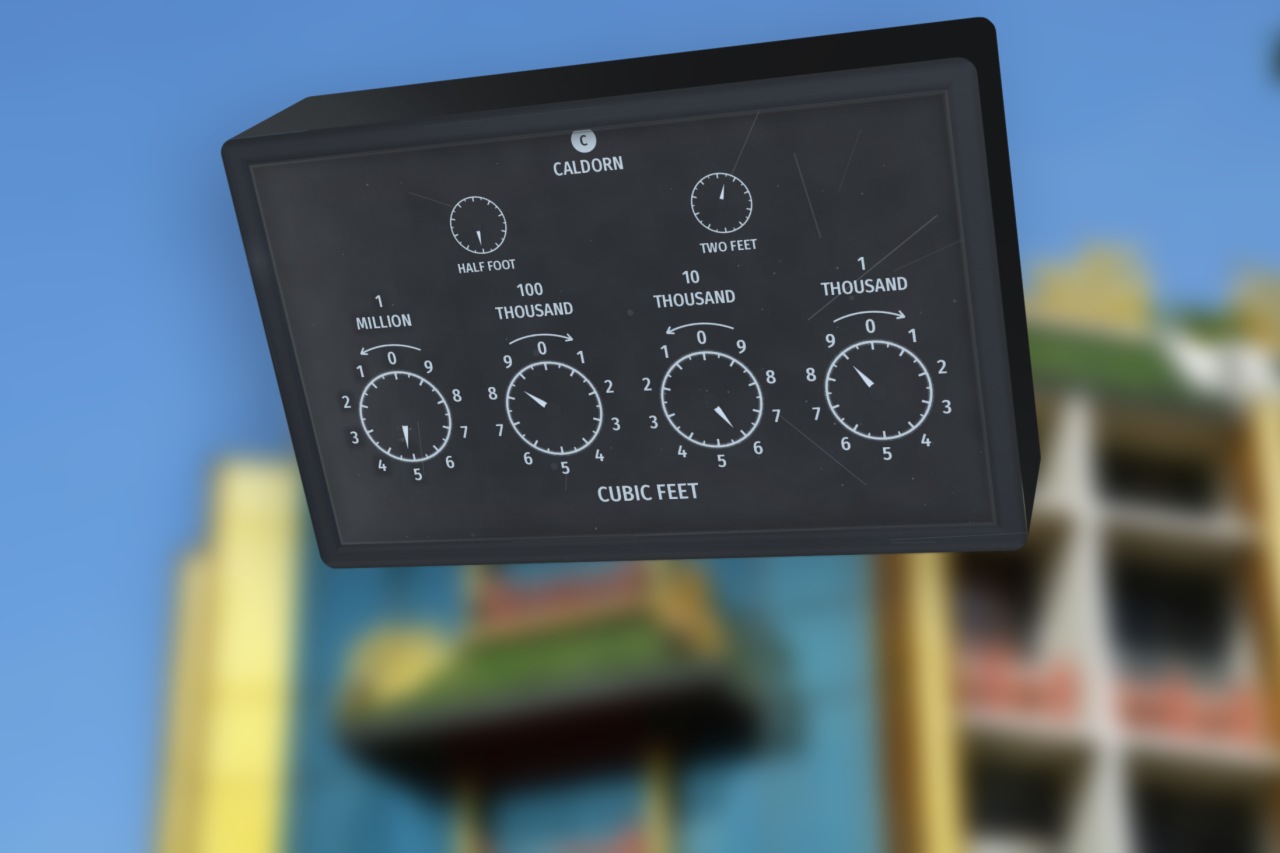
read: 485900 ft³
